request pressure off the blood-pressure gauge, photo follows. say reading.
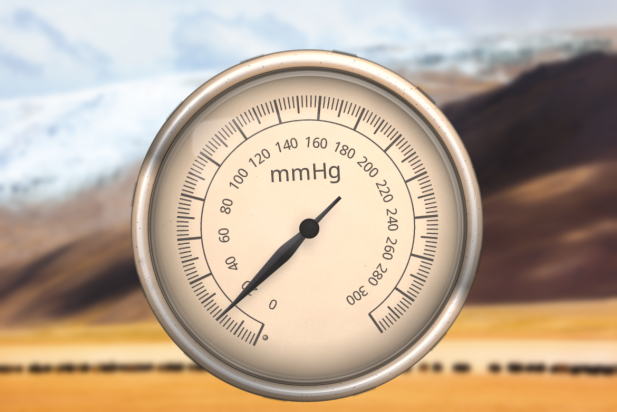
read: 20 mmHg
